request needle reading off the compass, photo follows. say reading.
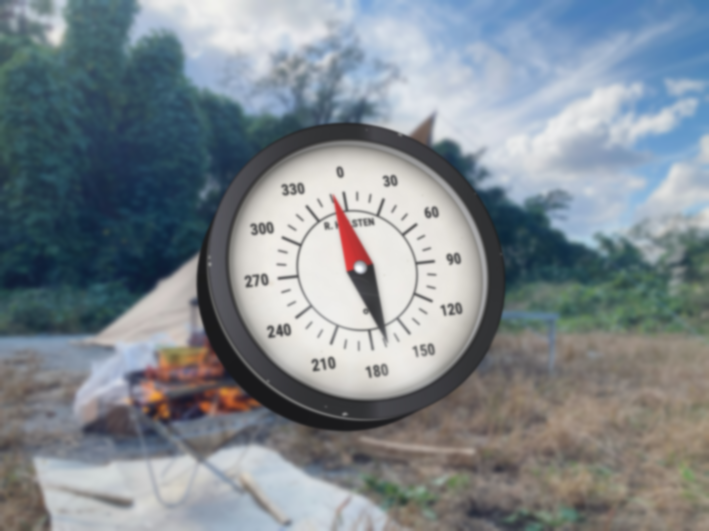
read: 350 °
